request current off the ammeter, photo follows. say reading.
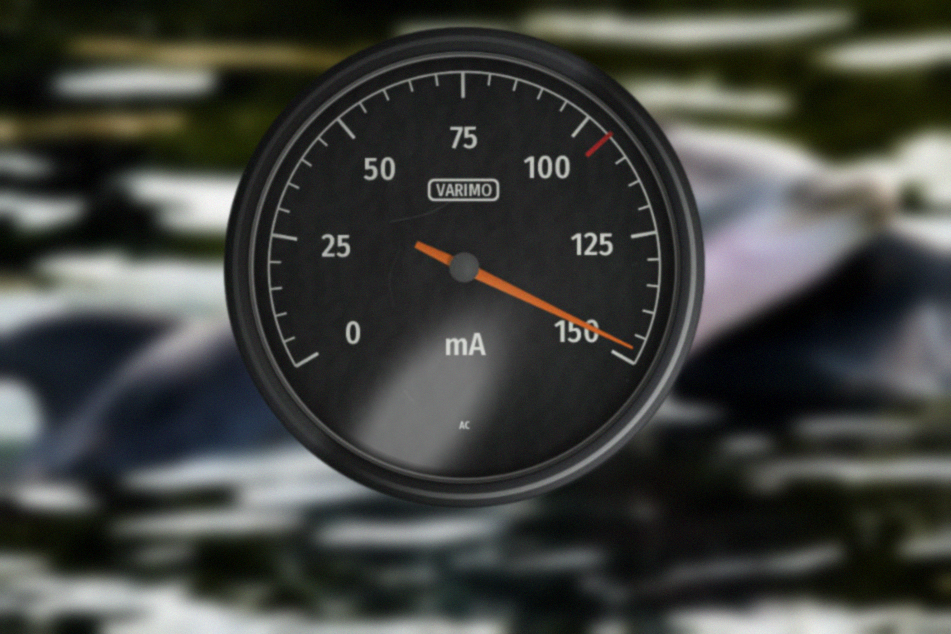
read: 147.5 mA
